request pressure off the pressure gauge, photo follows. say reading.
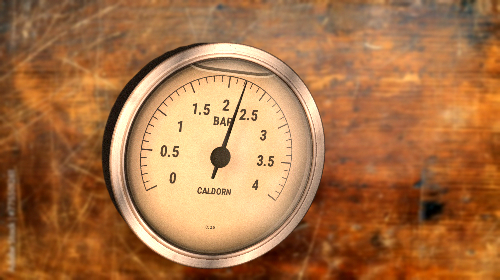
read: 2.2 bar
